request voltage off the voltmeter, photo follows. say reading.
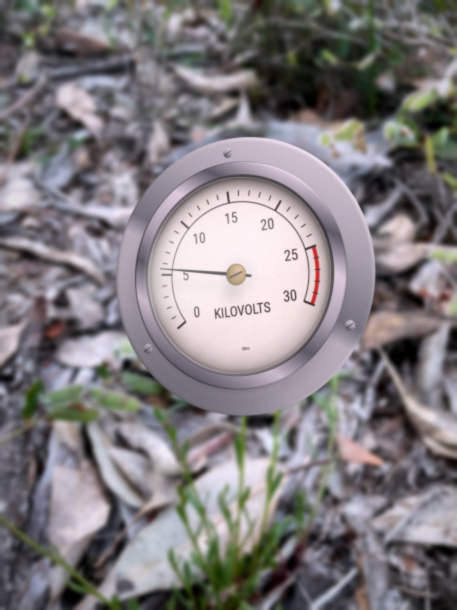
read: 5.5 kV
